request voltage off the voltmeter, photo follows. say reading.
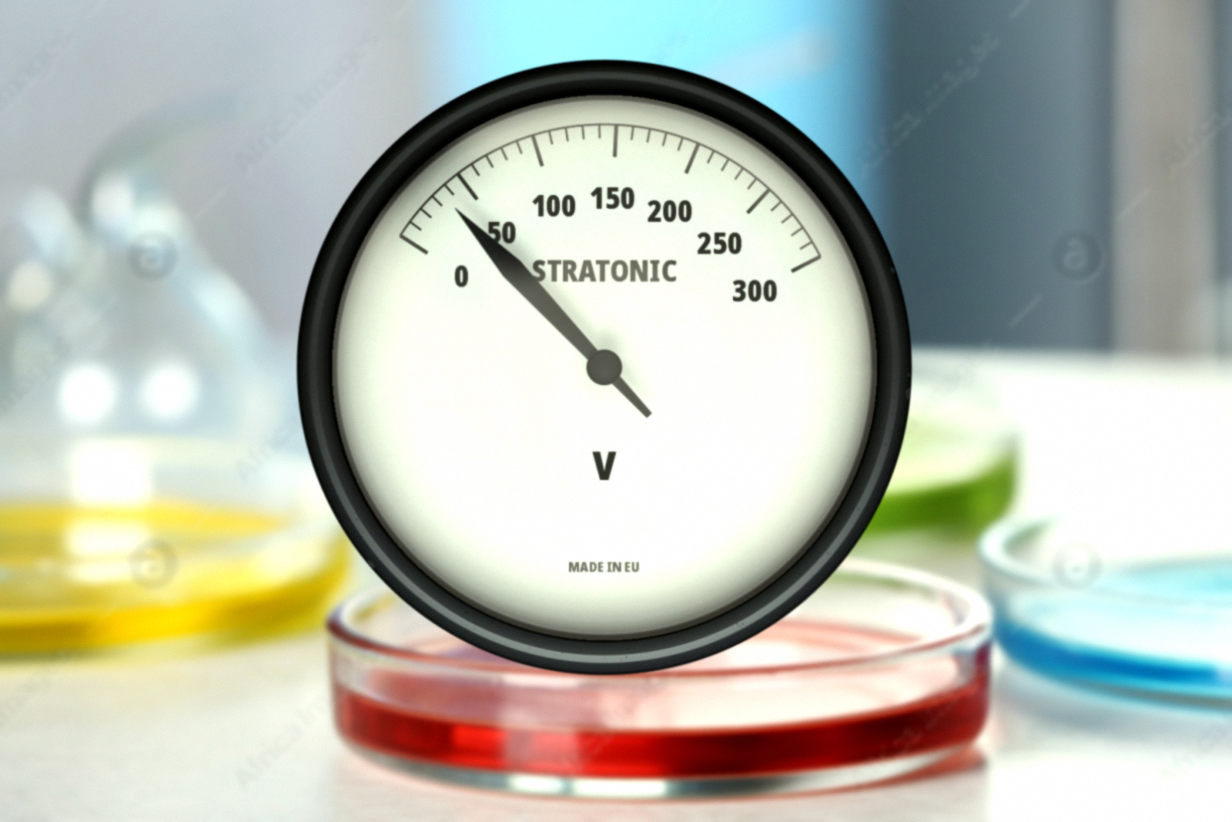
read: 35 V
